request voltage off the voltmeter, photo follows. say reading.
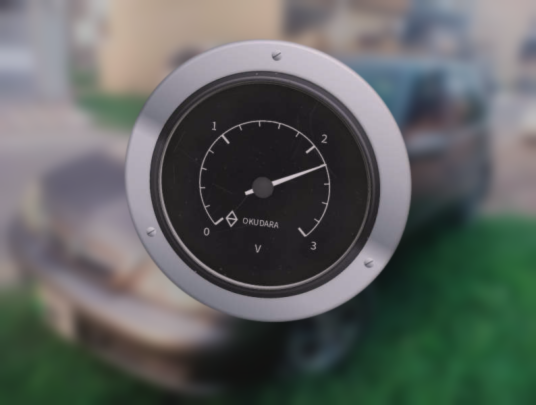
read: 2.2 V
